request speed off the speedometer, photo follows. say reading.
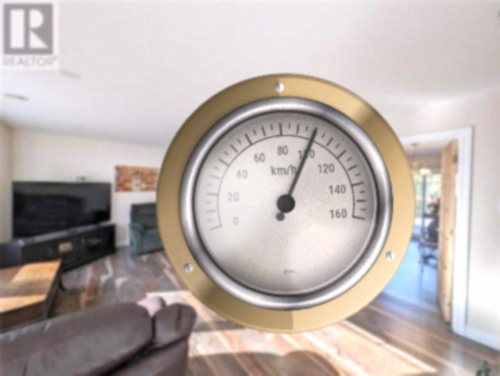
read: 100 km/h
